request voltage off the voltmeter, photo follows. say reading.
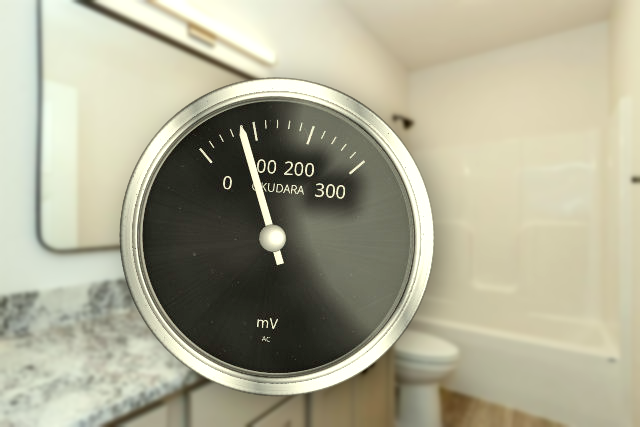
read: 80 mV
